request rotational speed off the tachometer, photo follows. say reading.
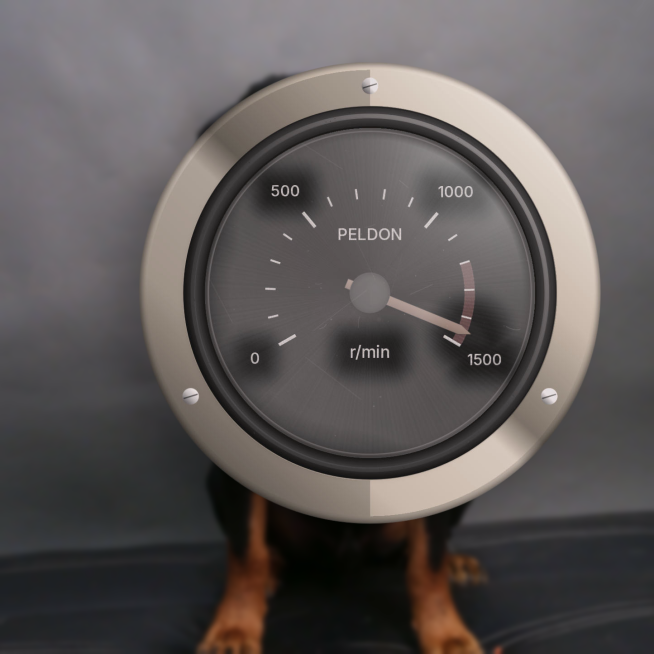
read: 1450 rpm
